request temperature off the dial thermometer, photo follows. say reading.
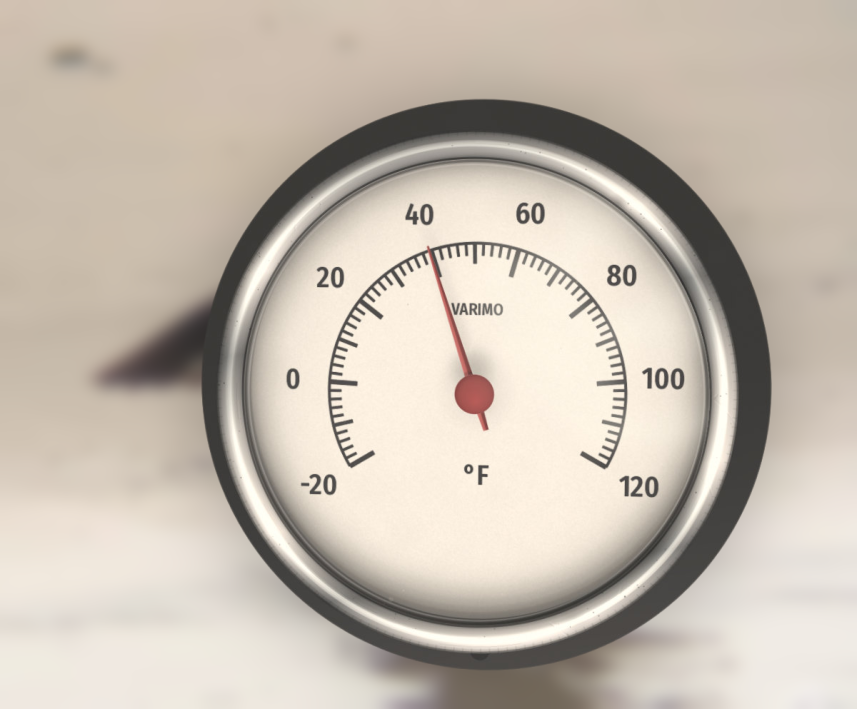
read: 40 °F
